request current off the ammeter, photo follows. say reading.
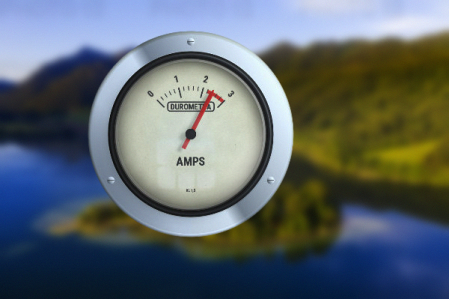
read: 2.4 A
